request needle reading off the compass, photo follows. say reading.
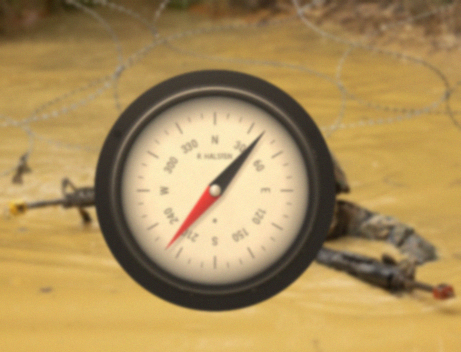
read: 220 °
